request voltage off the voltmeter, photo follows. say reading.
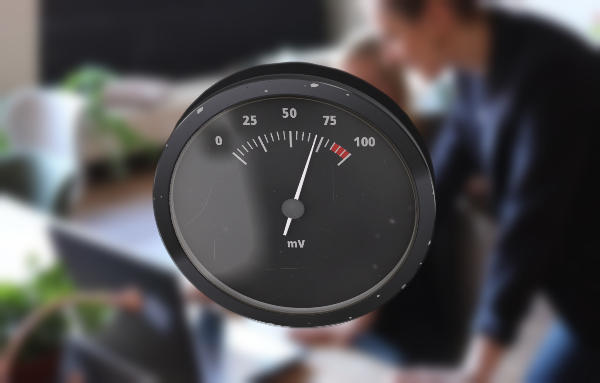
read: 70 mV
